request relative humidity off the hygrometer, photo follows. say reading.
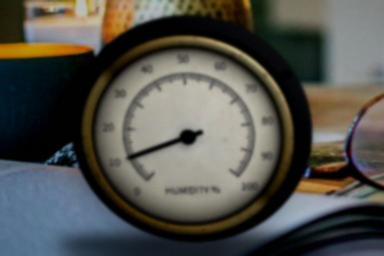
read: 10 %
